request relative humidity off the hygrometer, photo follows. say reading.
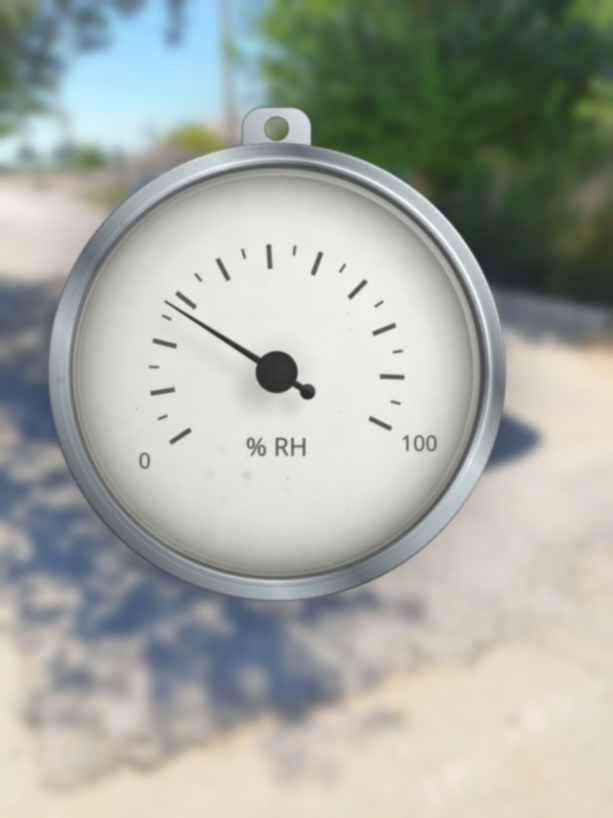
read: 27.5 %
